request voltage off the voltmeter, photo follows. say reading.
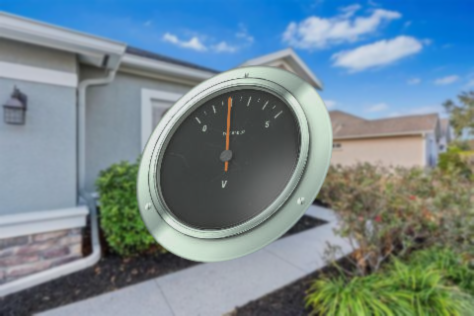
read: 2 V
